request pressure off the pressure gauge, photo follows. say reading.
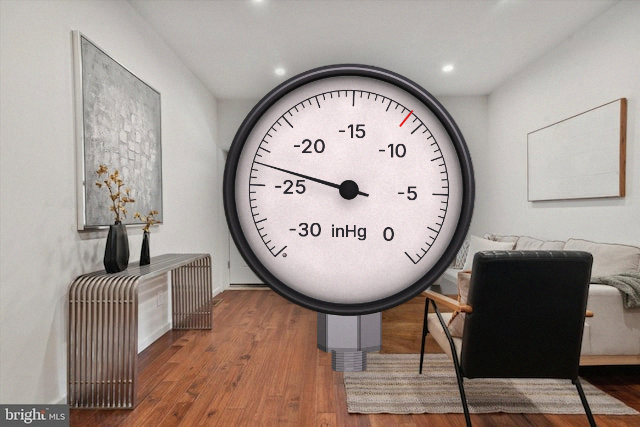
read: -23.5 inHg
